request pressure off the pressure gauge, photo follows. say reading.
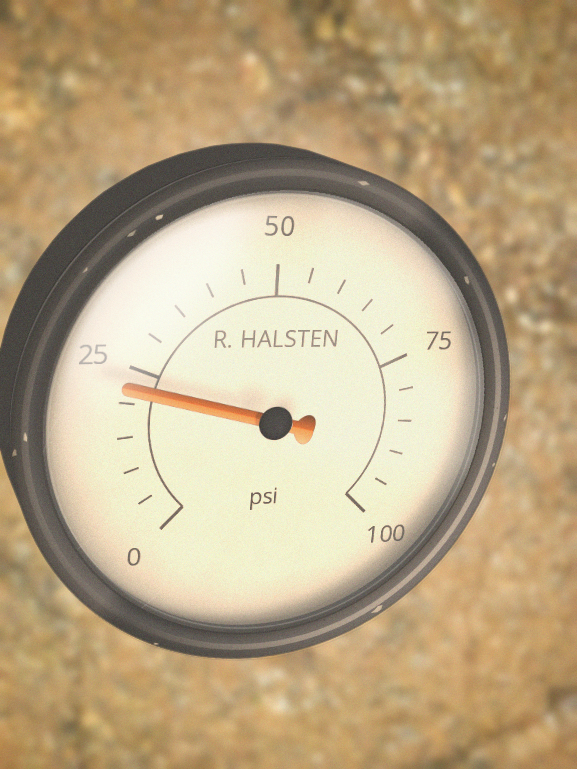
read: 22.5 psi
